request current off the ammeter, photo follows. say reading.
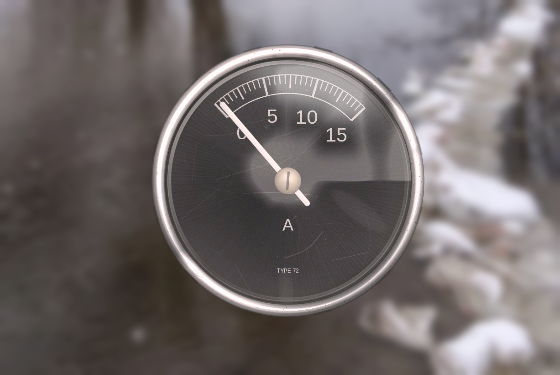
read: 0.5 A
